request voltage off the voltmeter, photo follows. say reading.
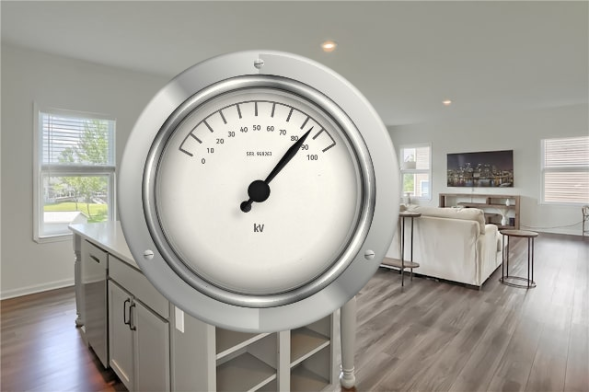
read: 85 kV
